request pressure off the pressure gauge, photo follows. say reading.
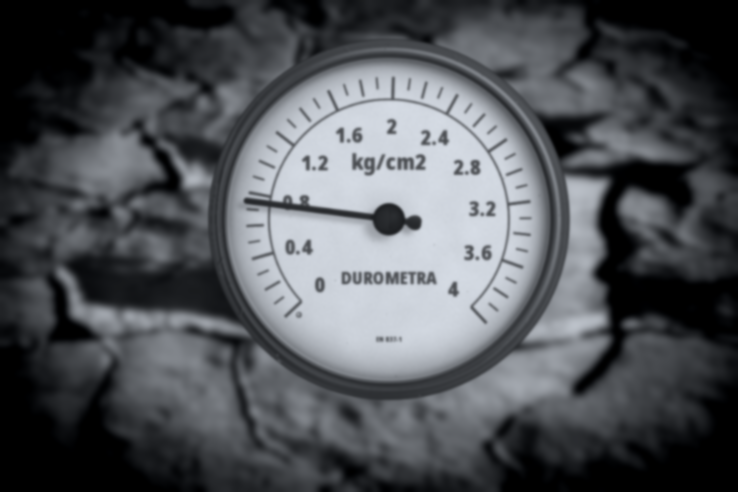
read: 0.75 kg/cm²
